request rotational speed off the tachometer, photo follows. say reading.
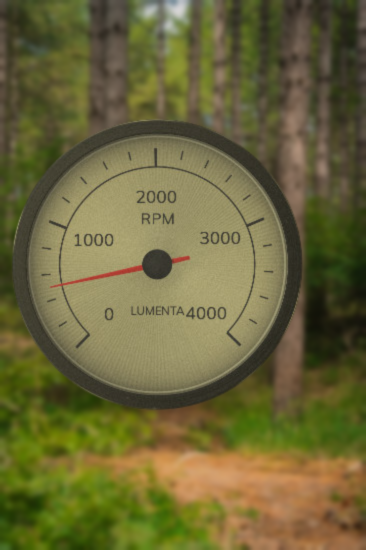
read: 500 rpm
